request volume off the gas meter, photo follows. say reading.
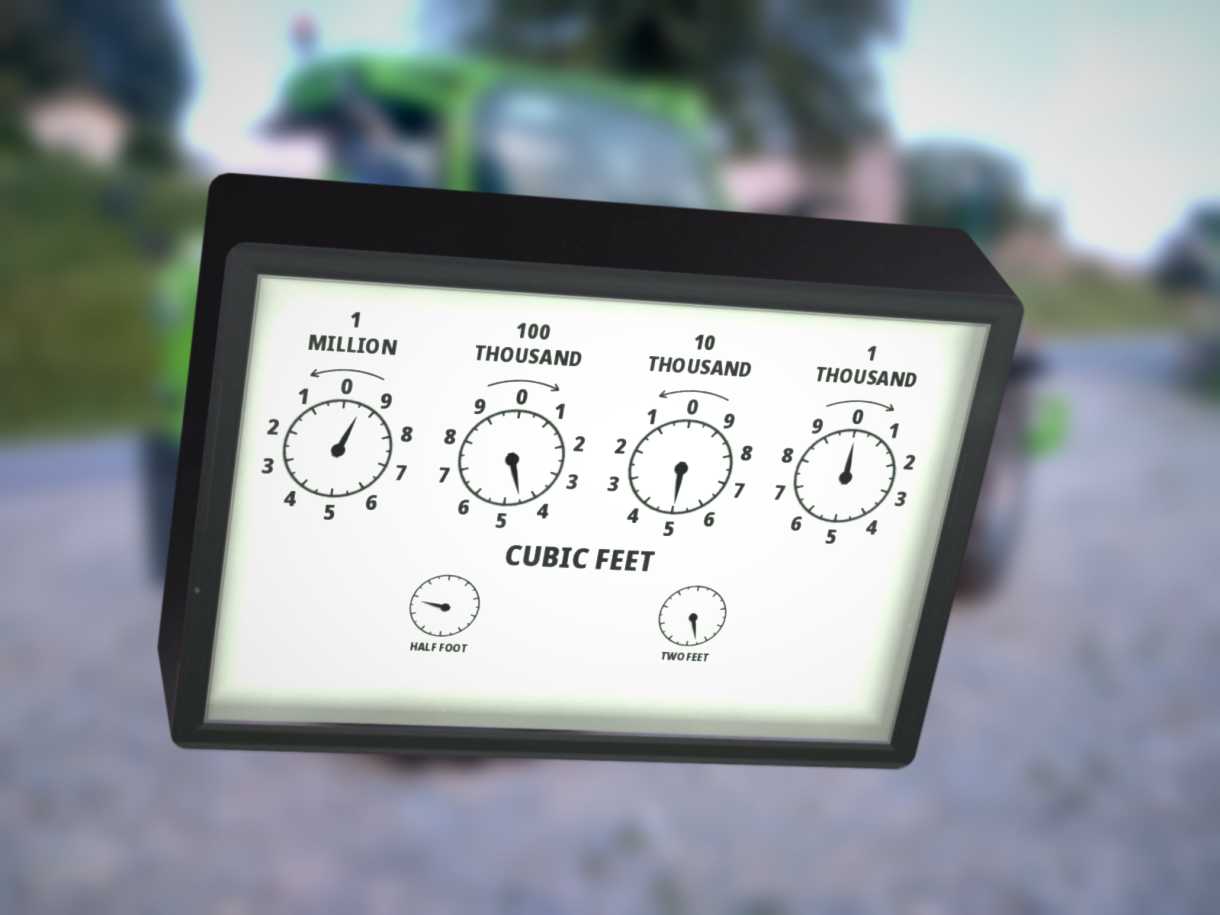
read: 945000 ft³
